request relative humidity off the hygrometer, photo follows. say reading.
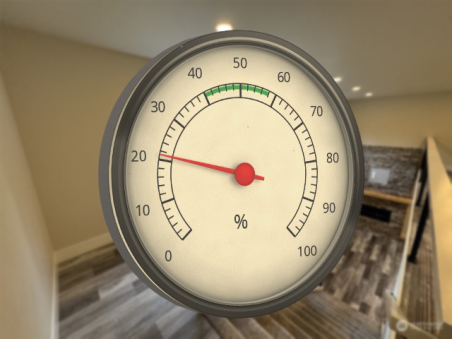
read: 21 %
